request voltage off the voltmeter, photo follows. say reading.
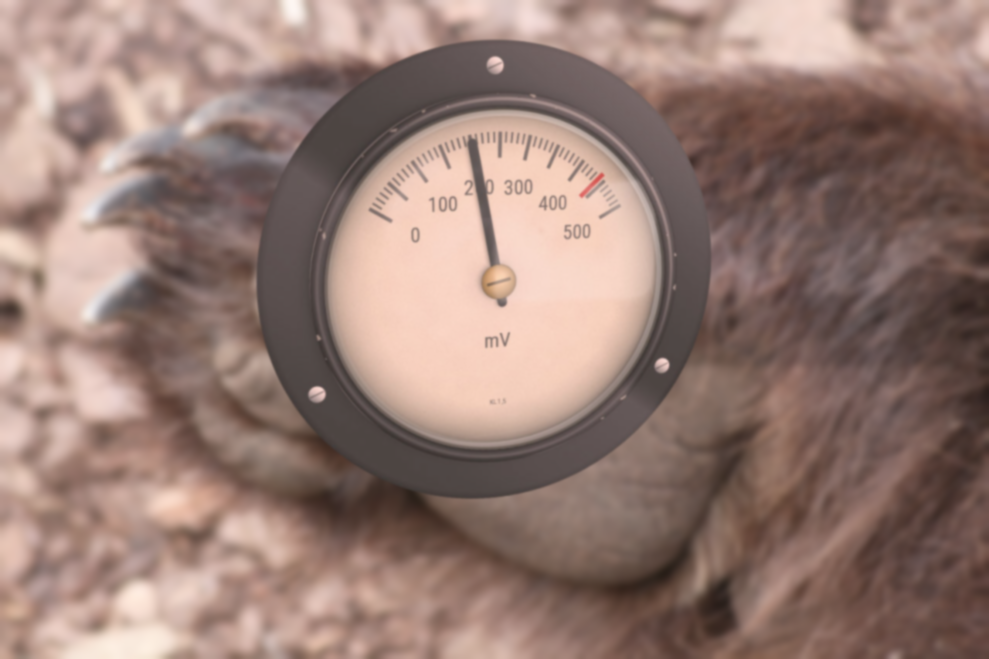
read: 200 mV
